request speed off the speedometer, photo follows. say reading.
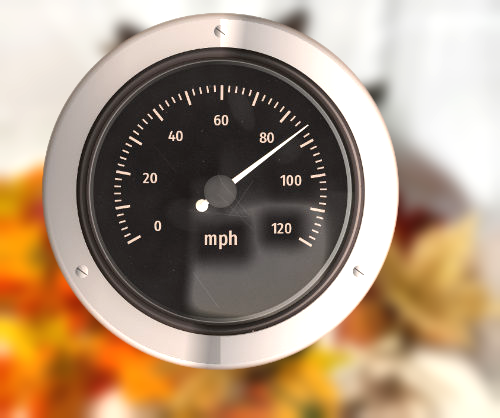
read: 86 mph
